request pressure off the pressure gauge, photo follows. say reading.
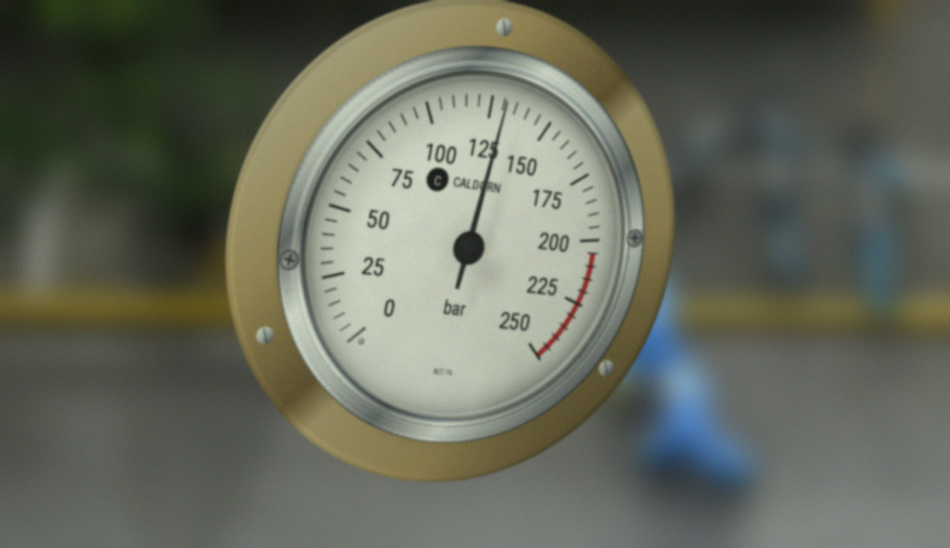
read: 130 bar
